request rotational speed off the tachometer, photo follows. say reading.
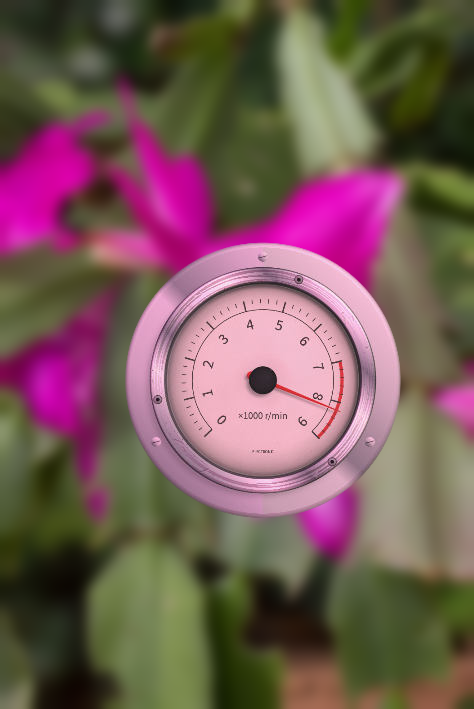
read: 8200 rpm
